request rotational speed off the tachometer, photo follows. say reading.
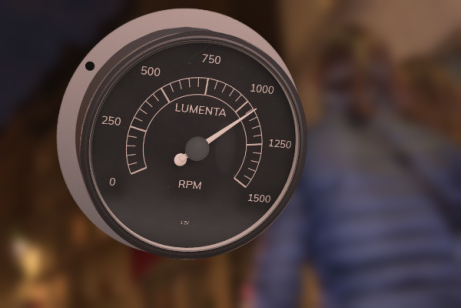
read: 1050 rpm
